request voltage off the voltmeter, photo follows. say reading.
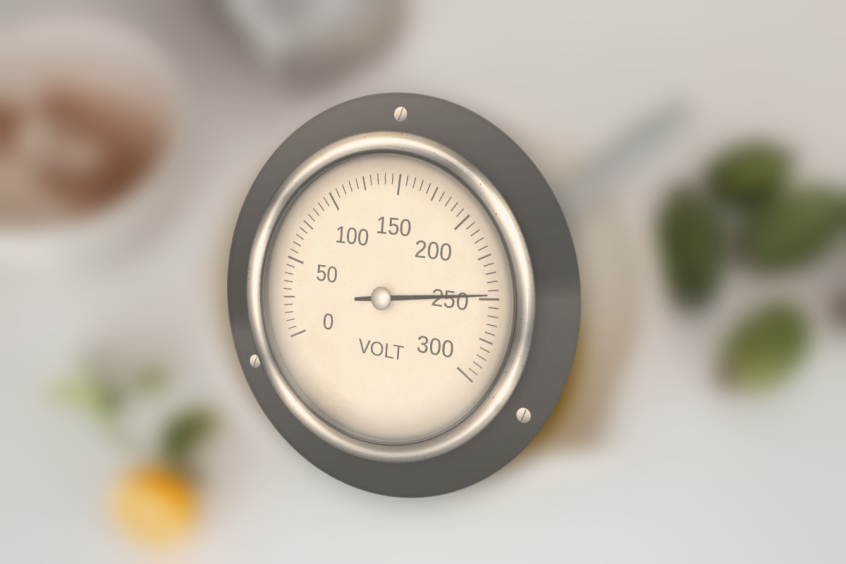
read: 247.5 V
